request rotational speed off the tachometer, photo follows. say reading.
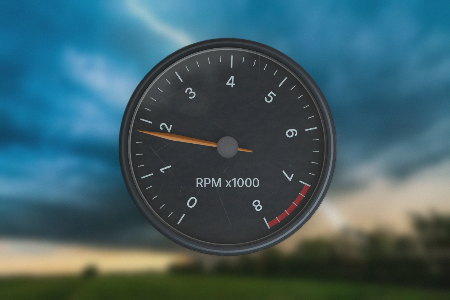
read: 1800 rpm
